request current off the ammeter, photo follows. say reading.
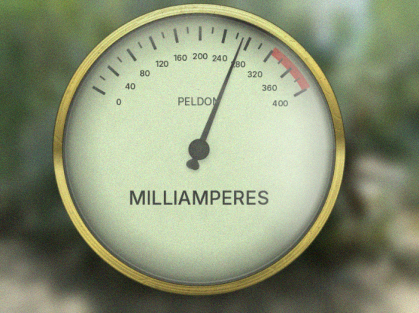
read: 270 mA
